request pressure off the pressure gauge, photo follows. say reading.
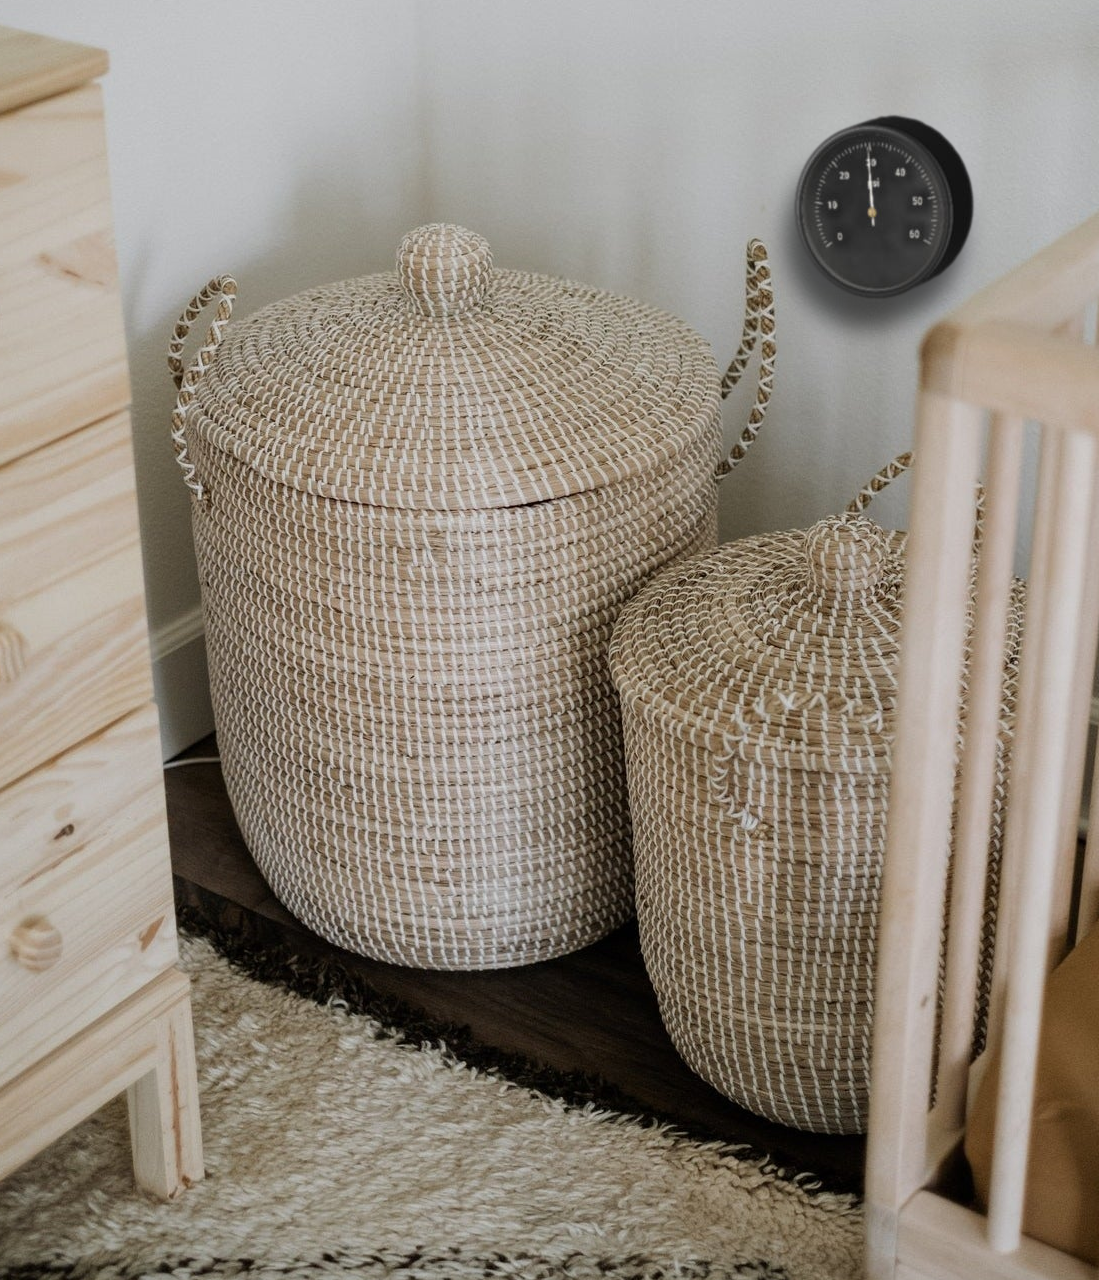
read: 30 psi
